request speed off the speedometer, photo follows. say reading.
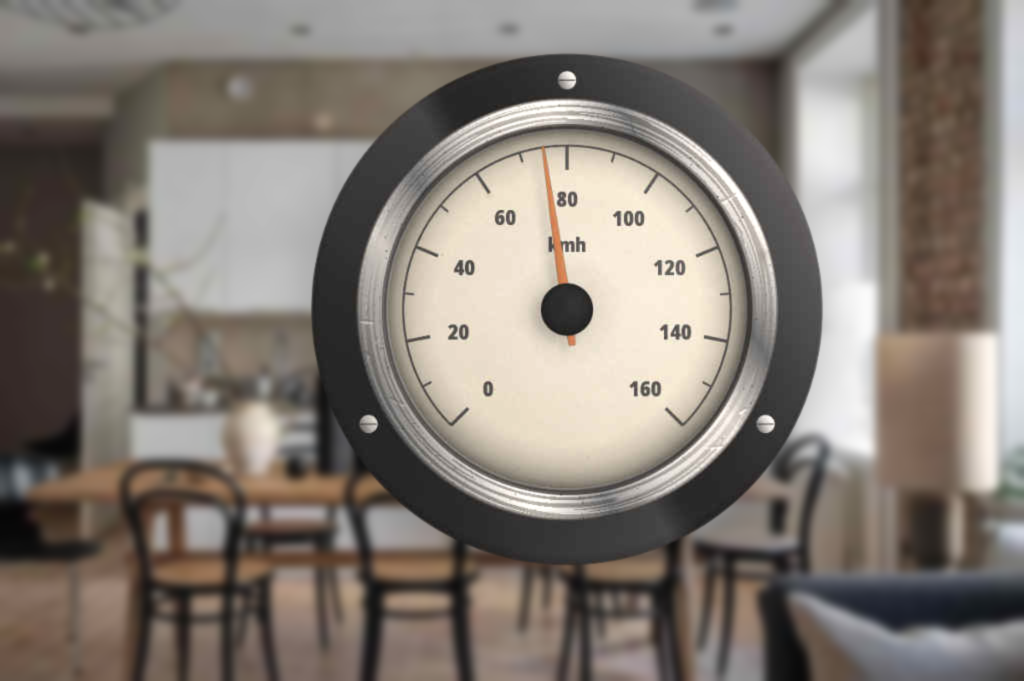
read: 75 km/h
